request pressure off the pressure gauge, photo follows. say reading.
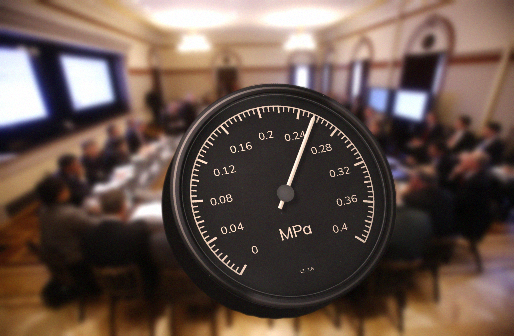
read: 0.255 MPa
